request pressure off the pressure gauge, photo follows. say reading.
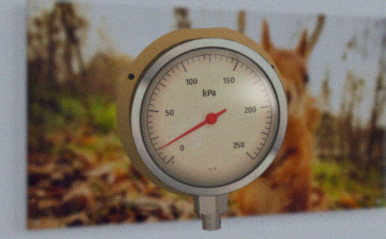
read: 15 kPa
